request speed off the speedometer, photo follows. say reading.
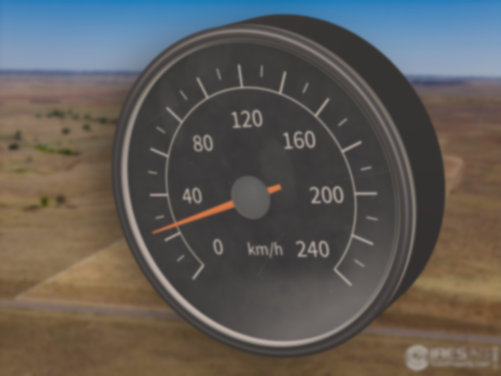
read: 25 km/h
